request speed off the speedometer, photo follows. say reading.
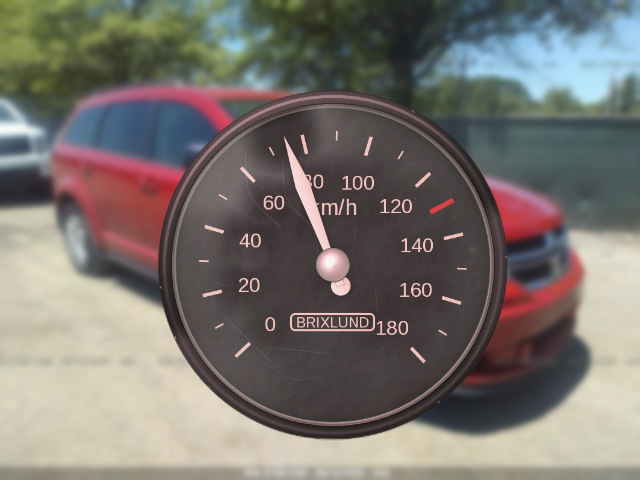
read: 75 km/h
